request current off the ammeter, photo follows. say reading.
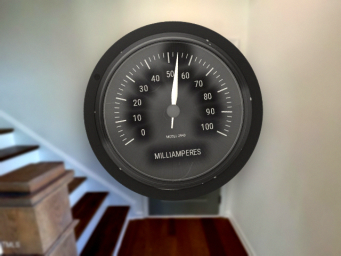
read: 54 mA
